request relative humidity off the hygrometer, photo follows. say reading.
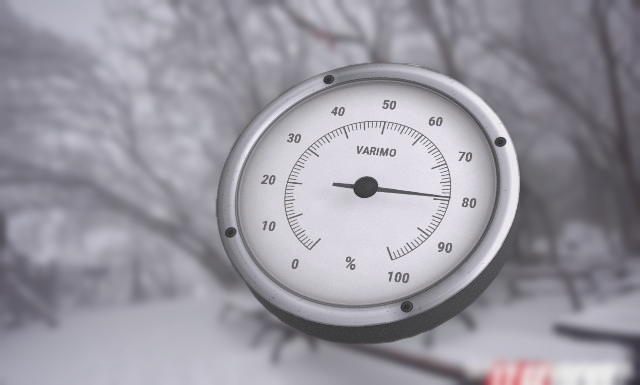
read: 80 %
